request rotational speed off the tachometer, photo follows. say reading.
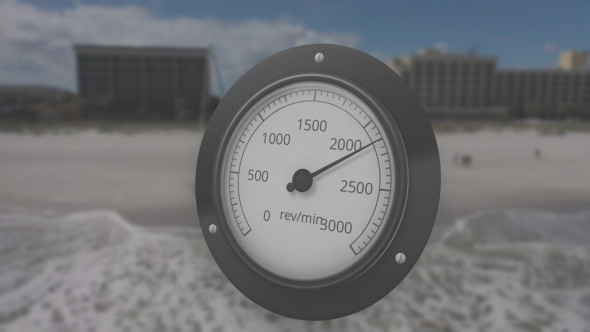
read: 2150 rpm
